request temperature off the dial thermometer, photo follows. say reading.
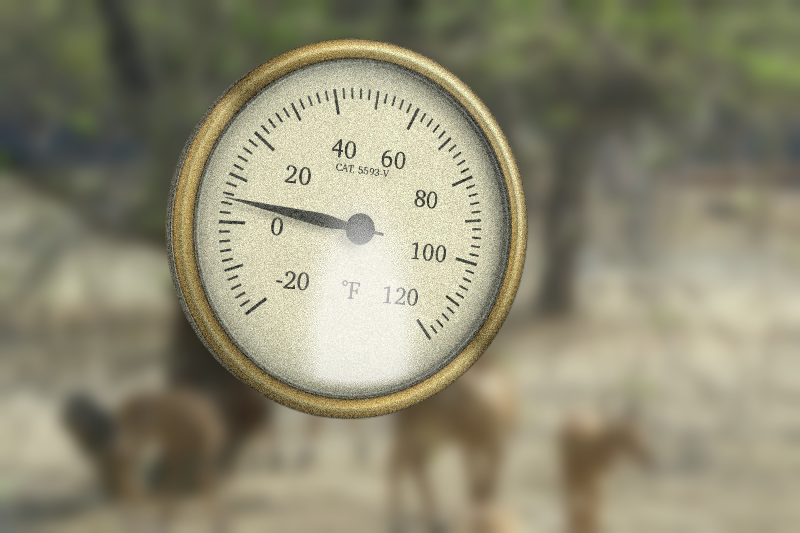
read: 5 °F
